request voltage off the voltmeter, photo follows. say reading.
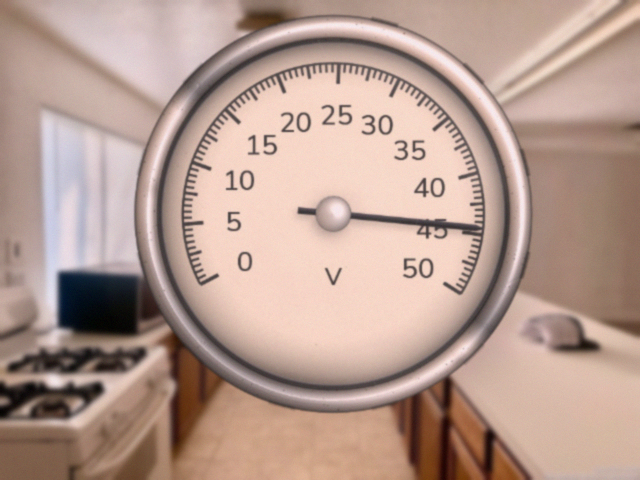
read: 44.5 V
